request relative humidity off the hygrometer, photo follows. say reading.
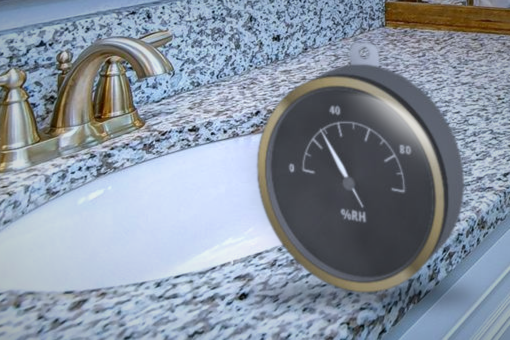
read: 30 %
